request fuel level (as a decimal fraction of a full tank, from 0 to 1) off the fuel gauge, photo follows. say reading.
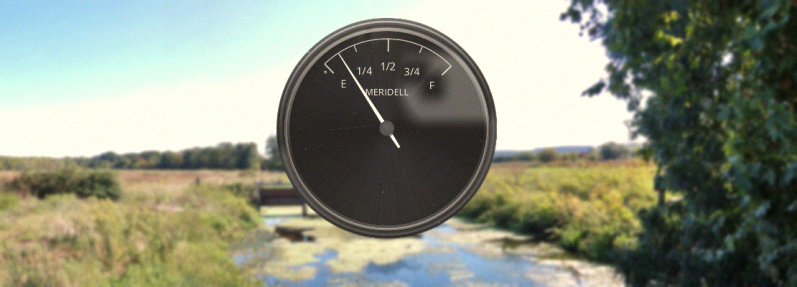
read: 0.125
